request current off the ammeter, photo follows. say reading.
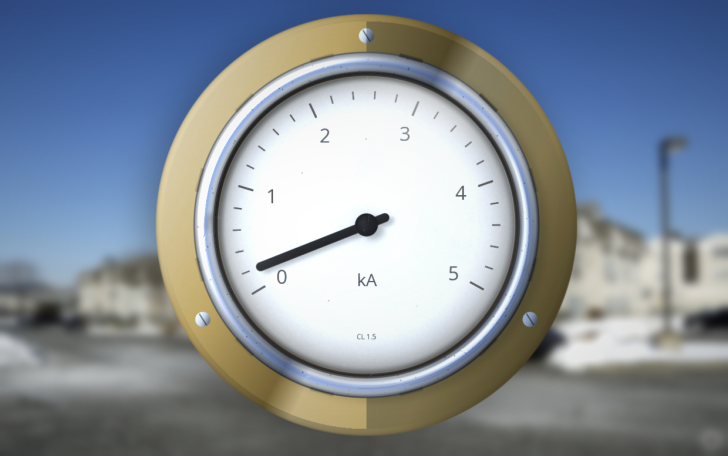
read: 0.2 kA
